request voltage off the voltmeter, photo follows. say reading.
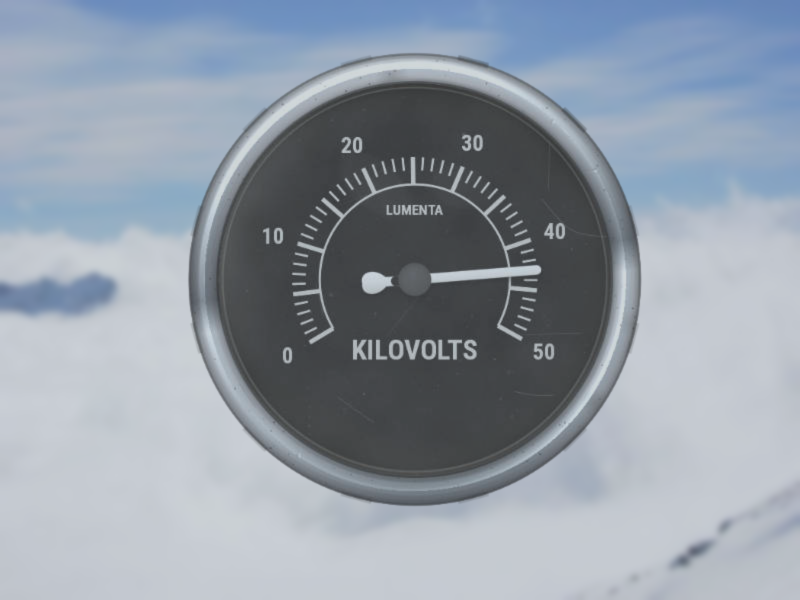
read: 43 kV
